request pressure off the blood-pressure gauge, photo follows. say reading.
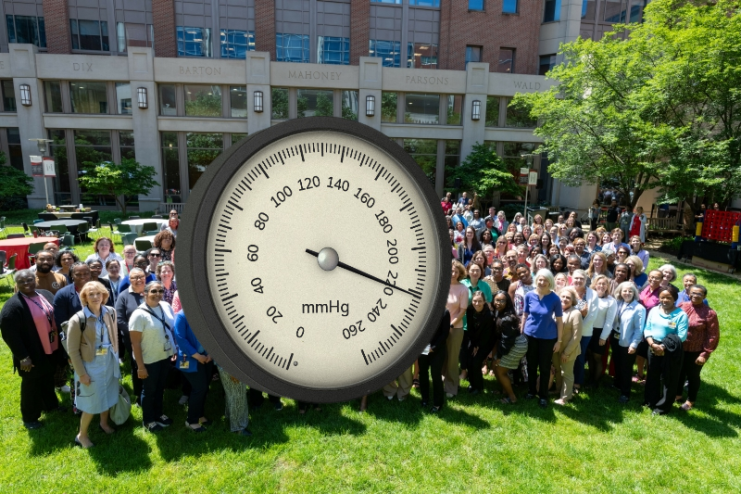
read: 222 mmHg
